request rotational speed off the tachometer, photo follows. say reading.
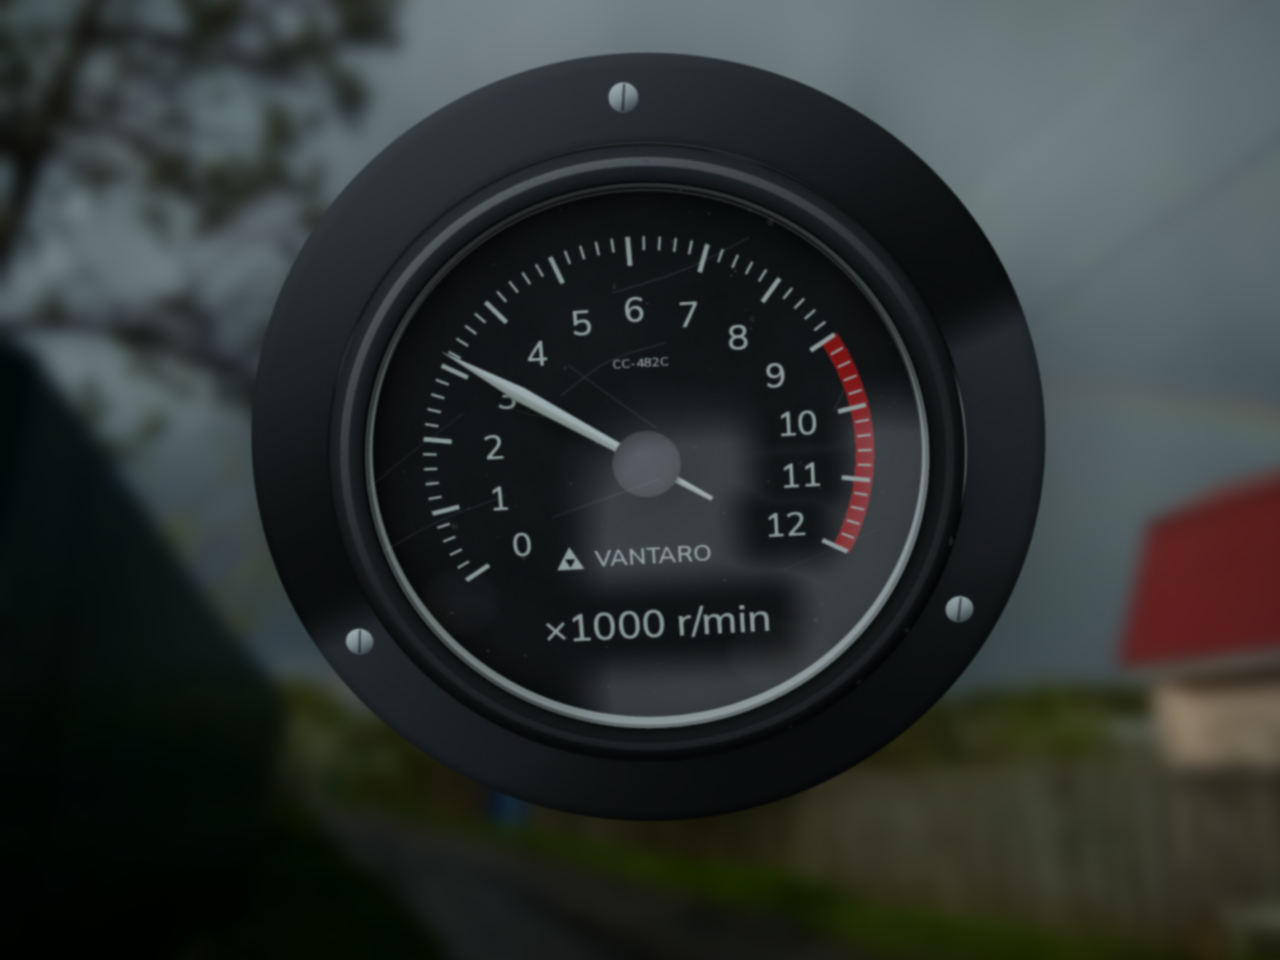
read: 3200 rpm
